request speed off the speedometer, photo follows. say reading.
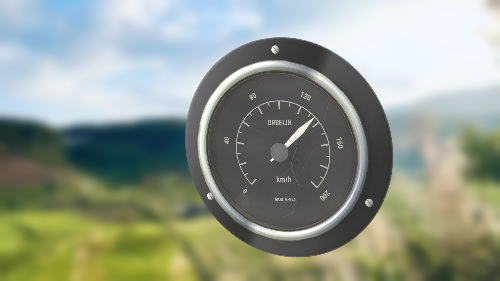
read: 135 km/h
